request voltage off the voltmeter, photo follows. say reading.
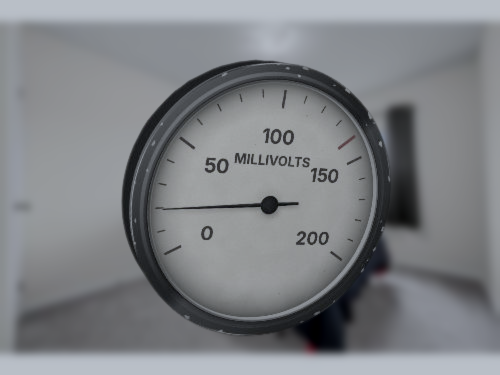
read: 20 mV
